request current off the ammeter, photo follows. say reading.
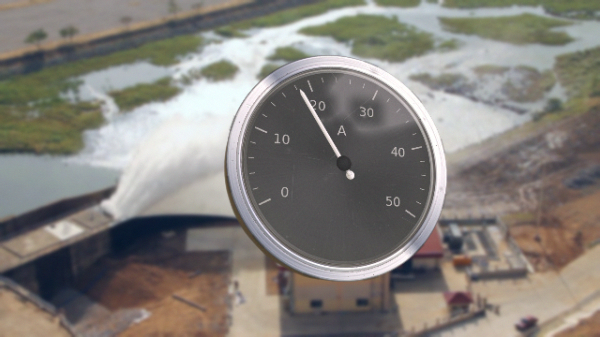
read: 18 A
